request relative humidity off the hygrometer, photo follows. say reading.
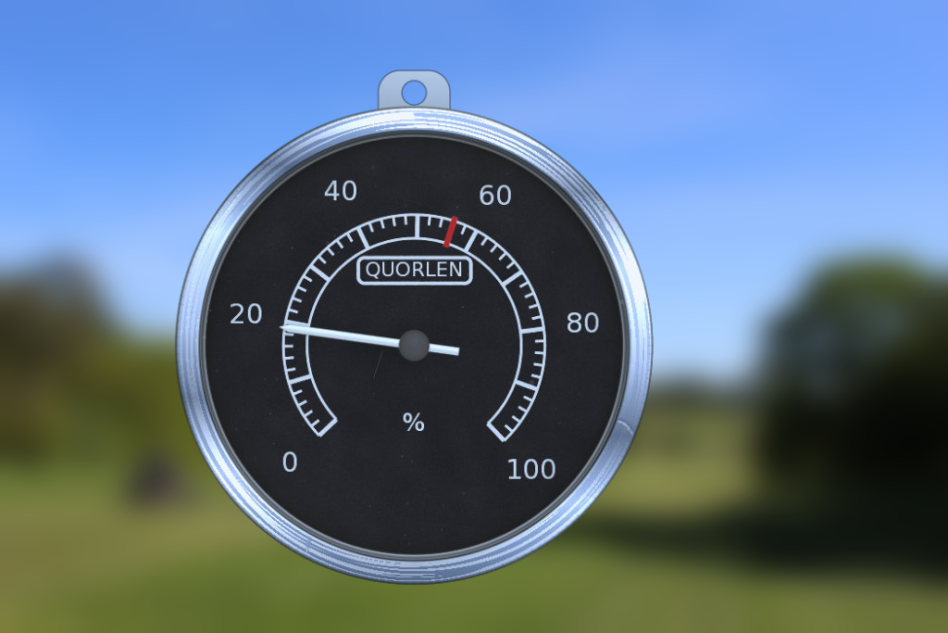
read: 19 %
